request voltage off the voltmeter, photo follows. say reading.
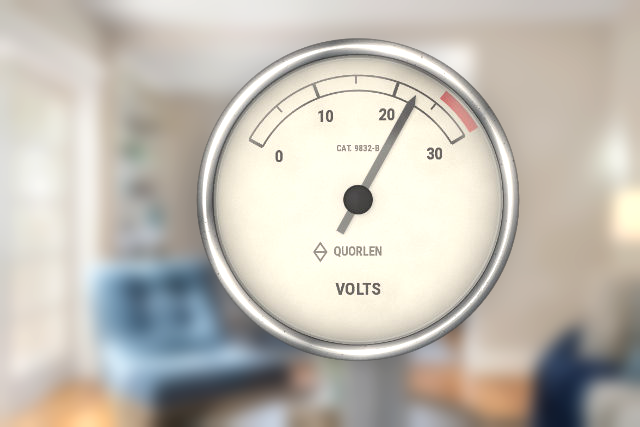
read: 22.5 V
